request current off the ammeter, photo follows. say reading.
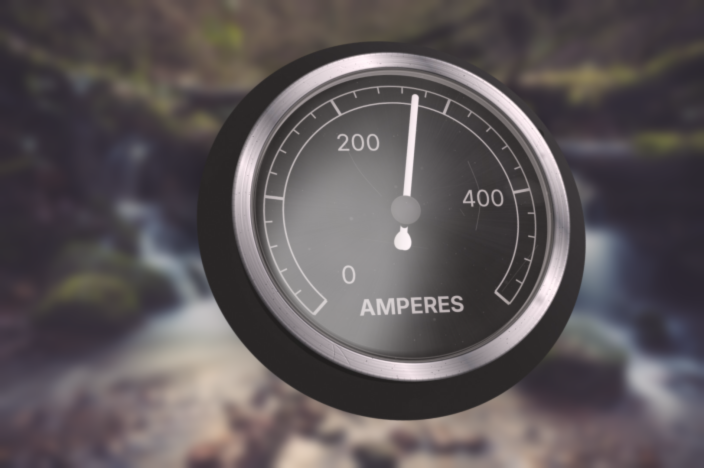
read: 270 A
